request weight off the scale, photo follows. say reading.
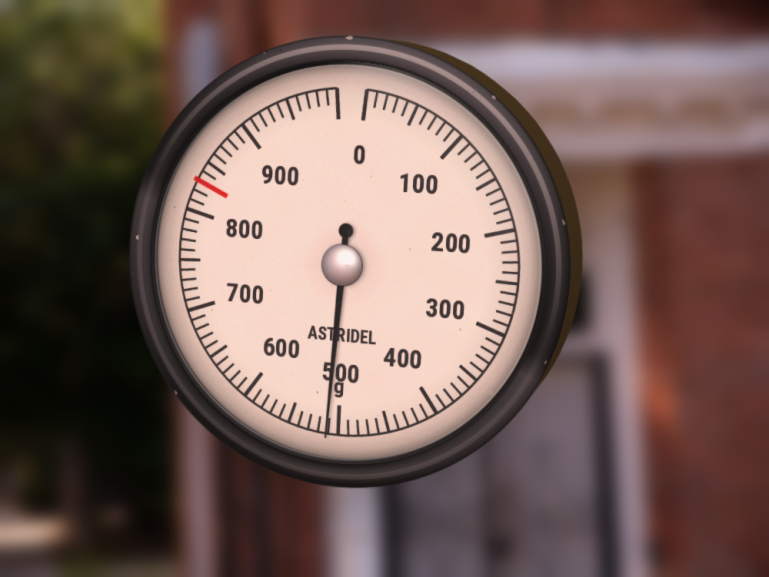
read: 510 g
